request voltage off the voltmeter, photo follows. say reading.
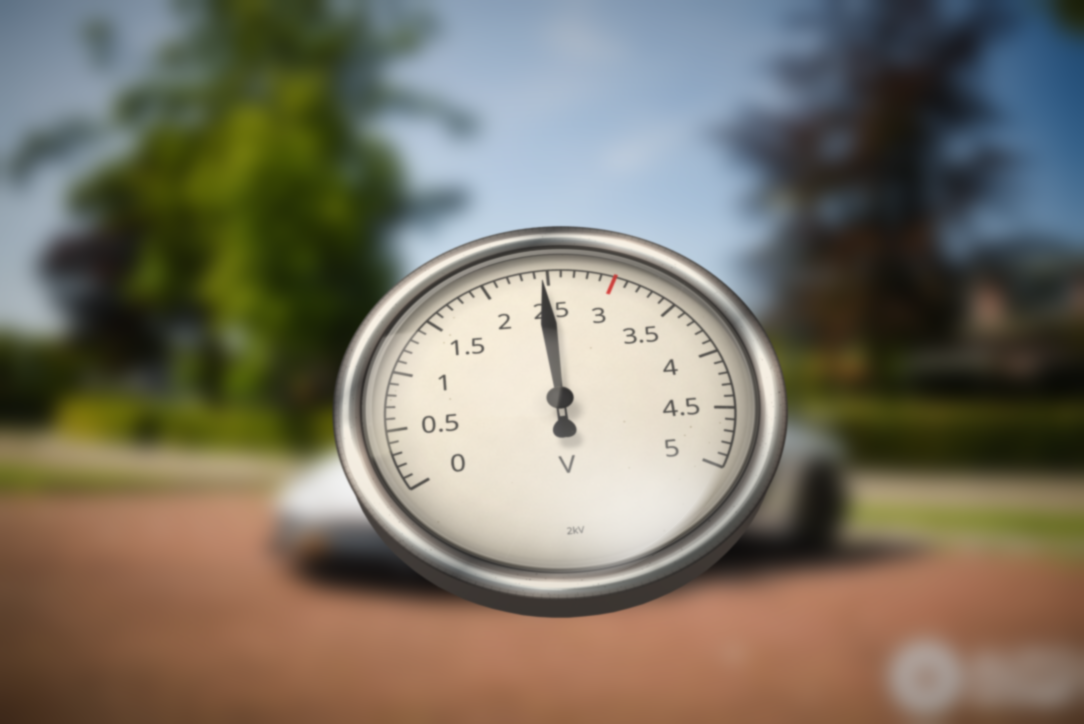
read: 2.45 V
